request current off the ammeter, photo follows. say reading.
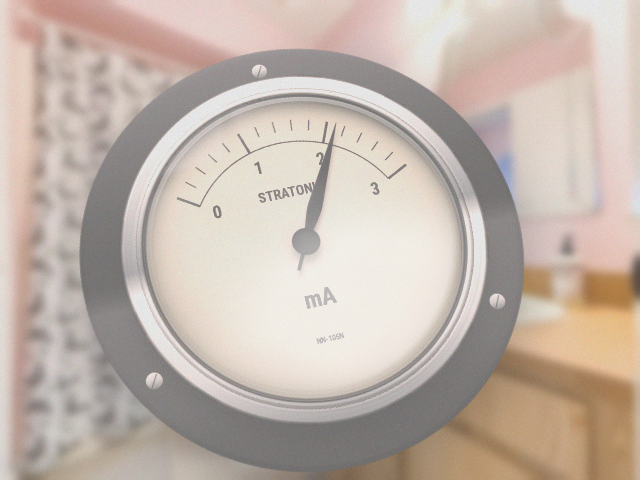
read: 2.1 mA
